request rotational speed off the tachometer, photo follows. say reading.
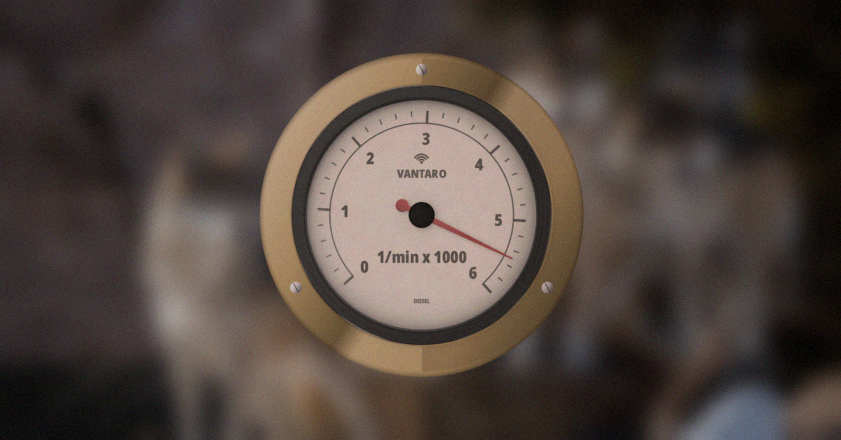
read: 5500 rpm
